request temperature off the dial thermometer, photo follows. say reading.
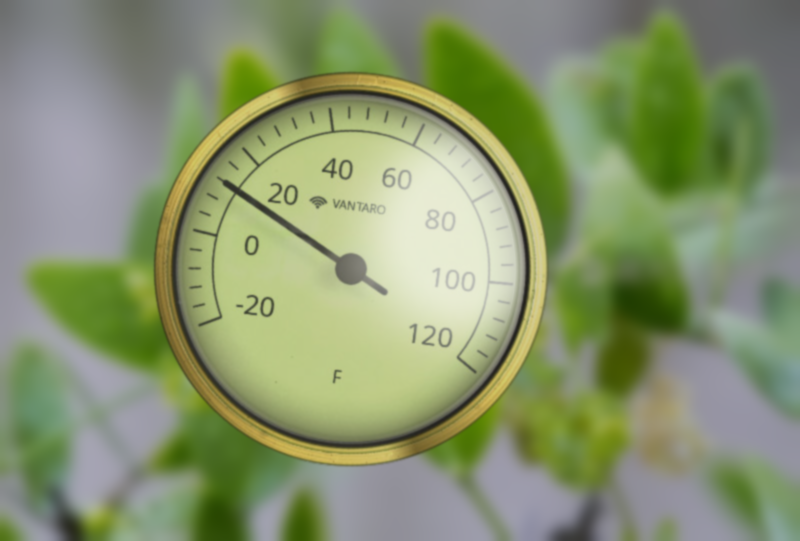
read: 12 °F
